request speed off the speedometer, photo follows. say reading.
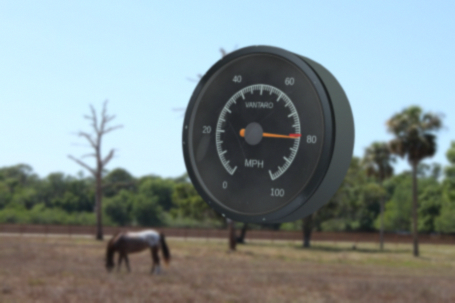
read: 80 mph
